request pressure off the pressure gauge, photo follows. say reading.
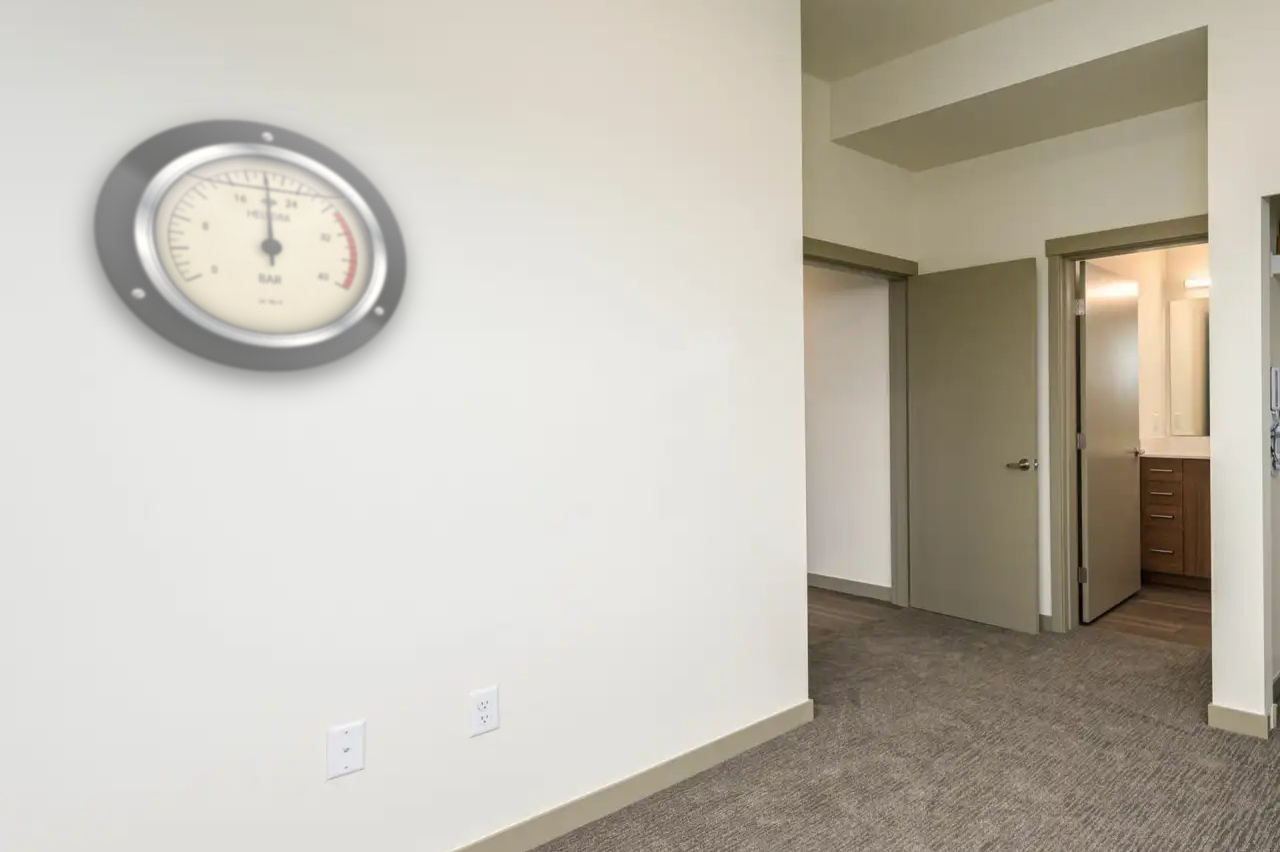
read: 20 bar
